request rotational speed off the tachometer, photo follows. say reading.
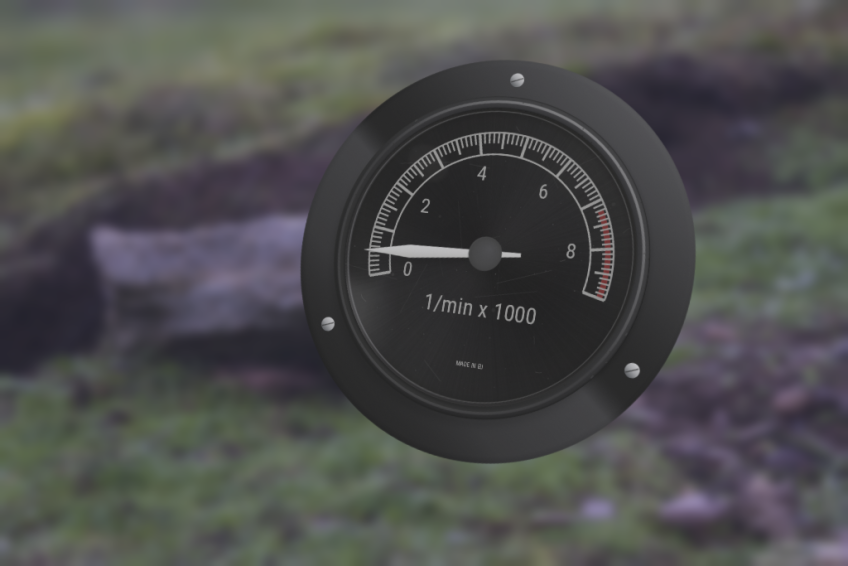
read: 500 rpm
